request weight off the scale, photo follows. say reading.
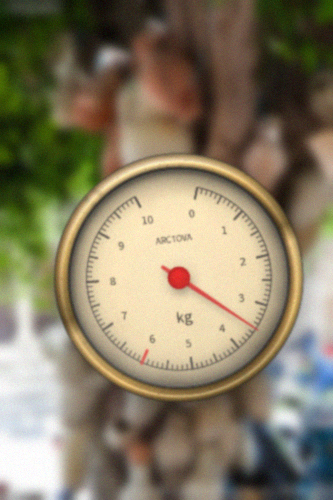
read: 3.5 kg
